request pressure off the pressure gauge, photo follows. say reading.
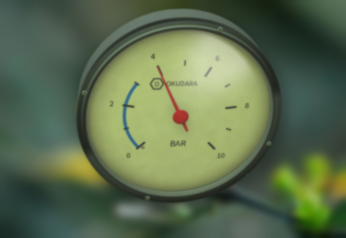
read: 4 bar
